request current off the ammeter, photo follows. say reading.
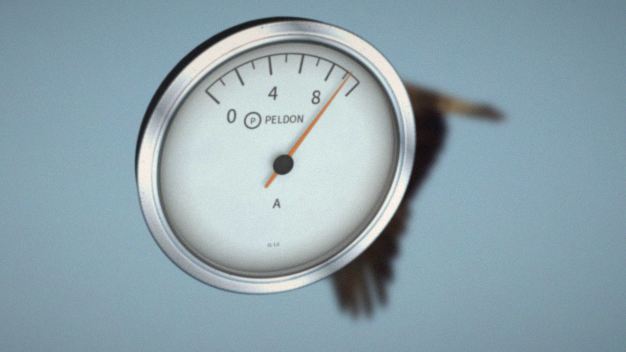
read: 9 A
